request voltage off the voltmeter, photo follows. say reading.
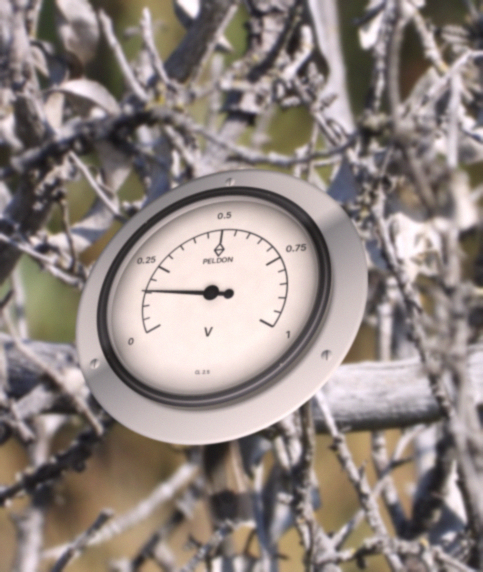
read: 0.15 V
